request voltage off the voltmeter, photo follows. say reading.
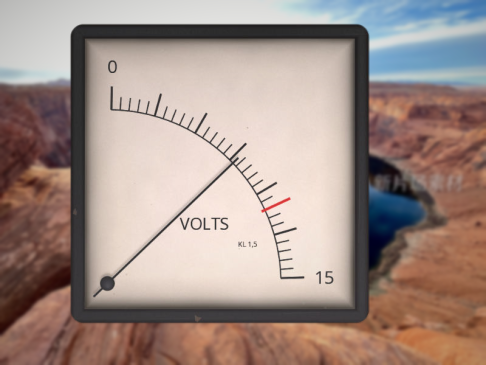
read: 7.75 V
